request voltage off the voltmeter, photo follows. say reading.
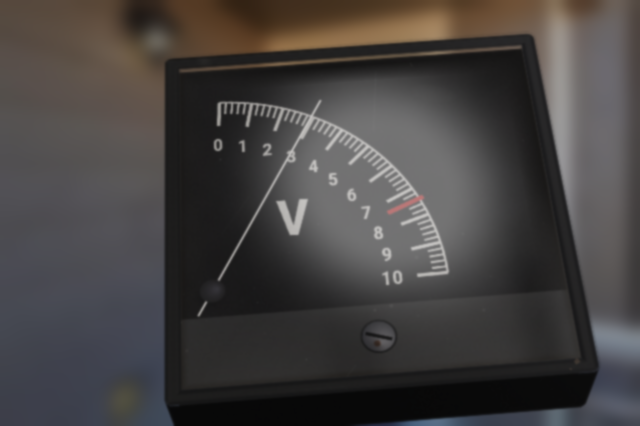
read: 3 V
